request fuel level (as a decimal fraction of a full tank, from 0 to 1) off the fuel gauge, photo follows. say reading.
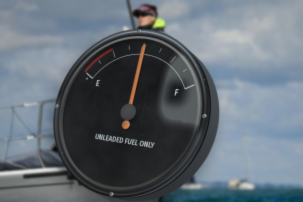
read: 0.5
